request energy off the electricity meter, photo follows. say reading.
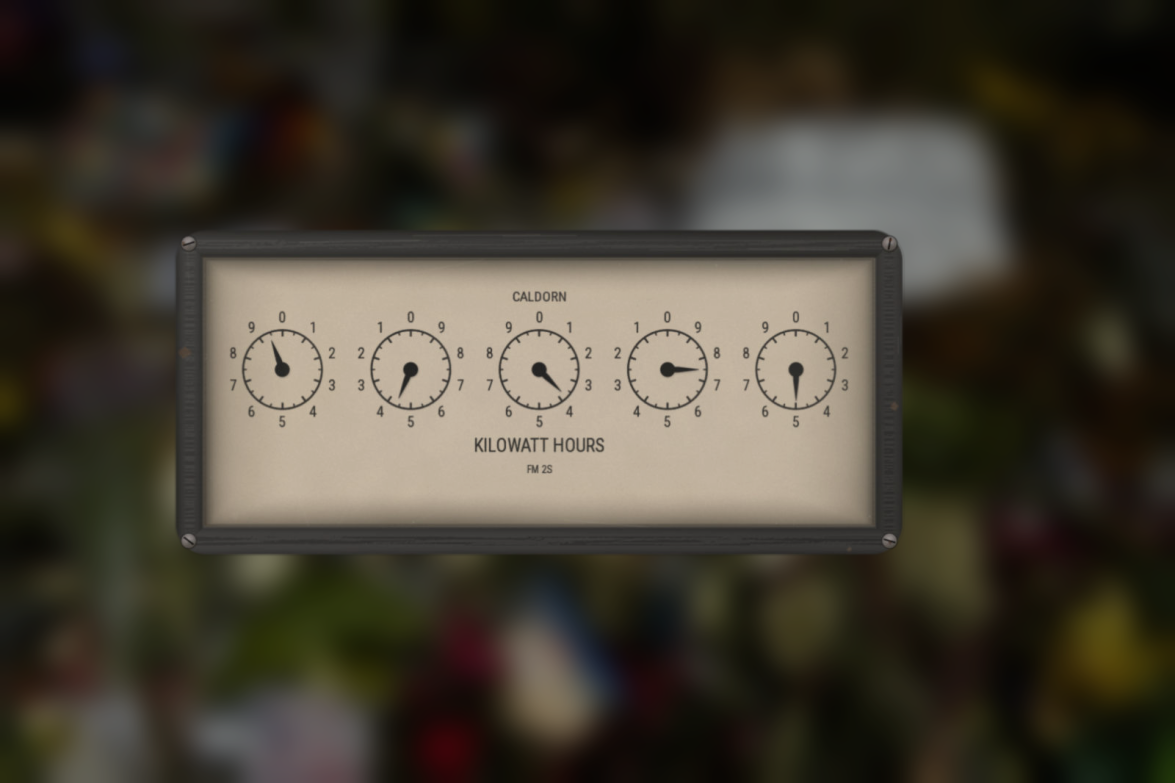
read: 94375 kWh
